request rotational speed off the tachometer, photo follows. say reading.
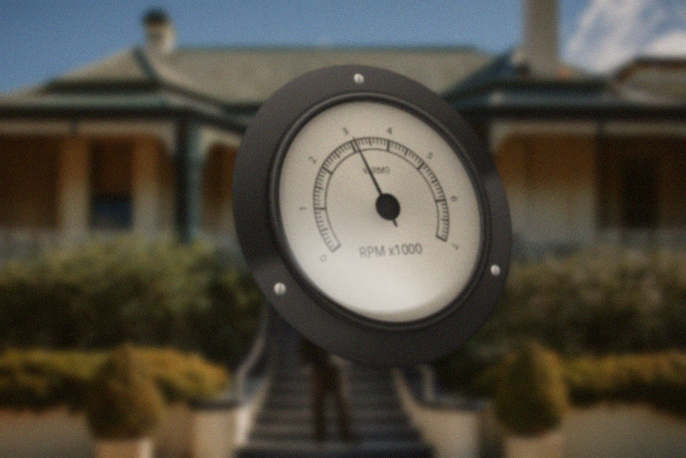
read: 3000 rpm
